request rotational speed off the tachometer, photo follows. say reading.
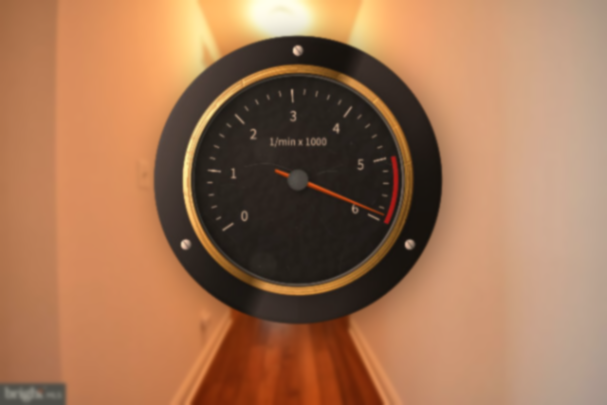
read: 5900 rpm
